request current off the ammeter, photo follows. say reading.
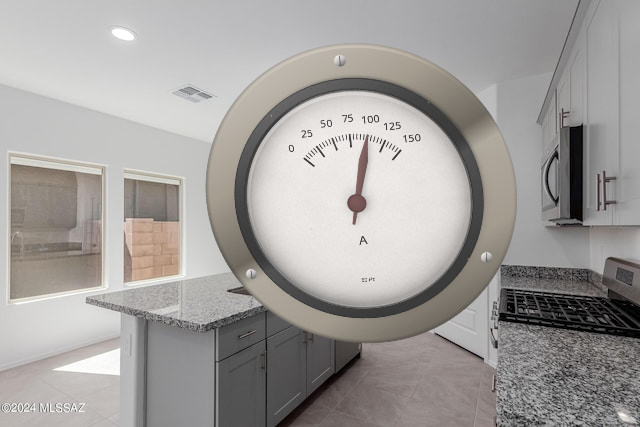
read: 100 A
